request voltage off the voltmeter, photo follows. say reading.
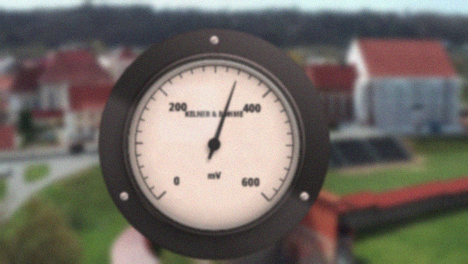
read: 340 mV
